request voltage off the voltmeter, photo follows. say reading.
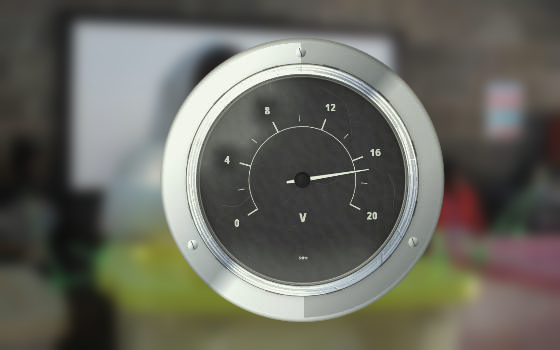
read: 17 V
